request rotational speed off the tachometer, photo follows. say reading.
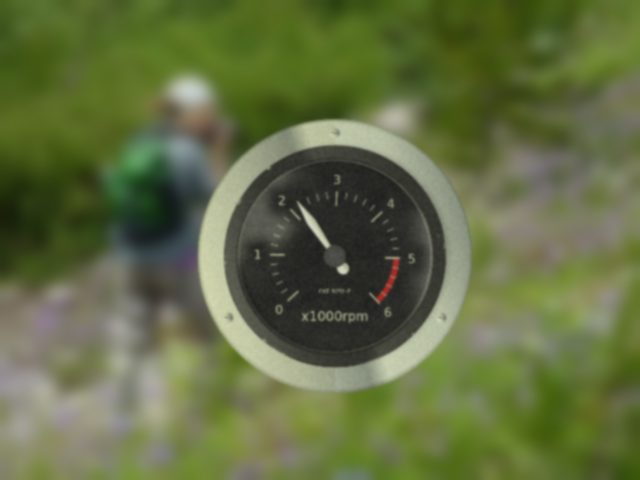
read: 2200 rpm
